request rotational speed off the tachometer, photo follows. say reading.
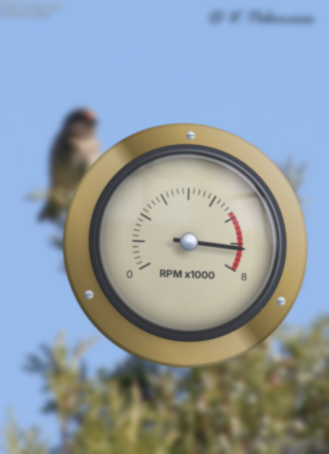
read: 7200 rpm
